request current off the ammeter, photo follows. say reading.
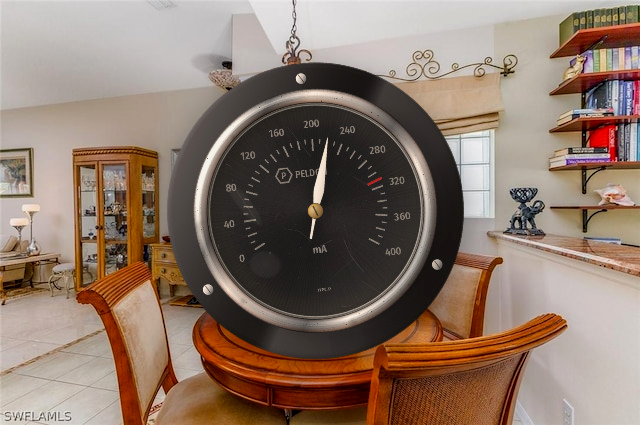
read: 220 mA
